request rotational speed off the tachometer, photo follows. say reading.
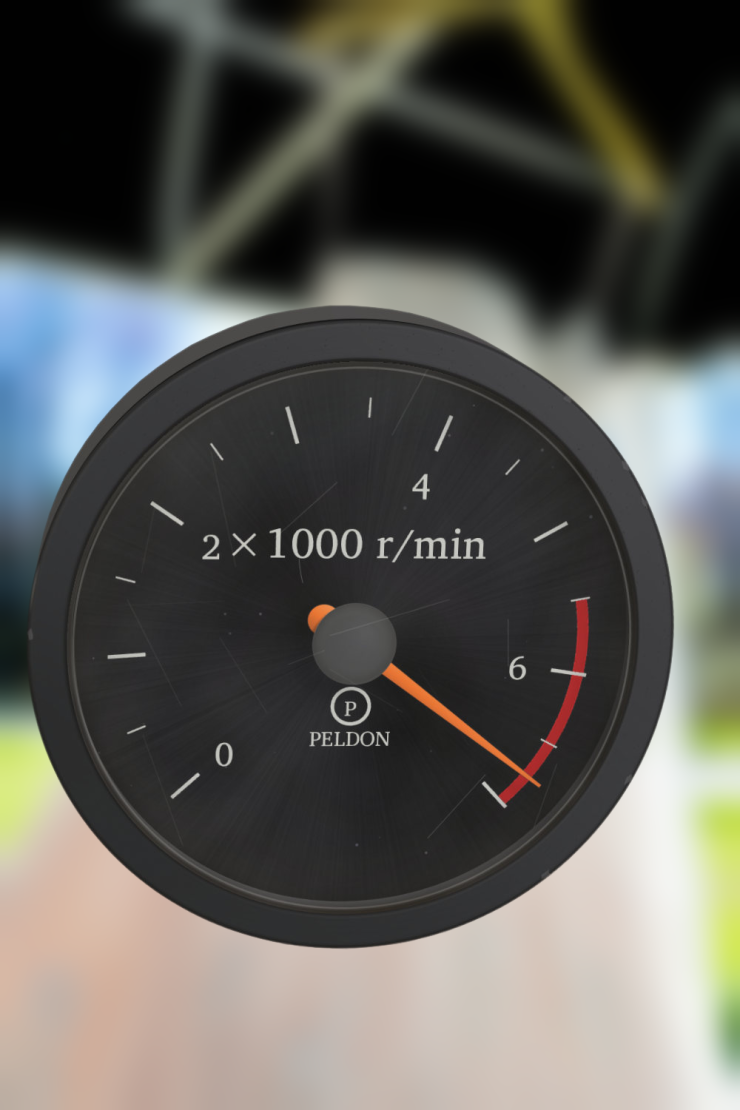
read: 6750 rpm
